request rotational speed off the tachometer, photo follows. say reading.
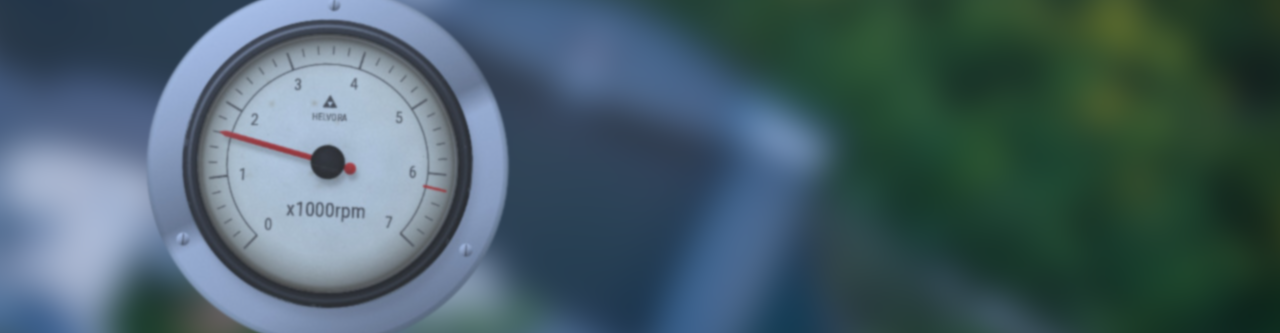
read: 1600 rpm
